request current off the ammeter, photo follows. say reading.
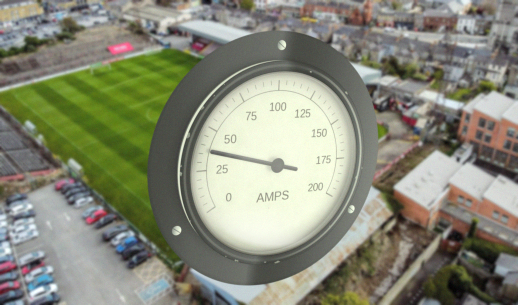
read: 37.5 A
